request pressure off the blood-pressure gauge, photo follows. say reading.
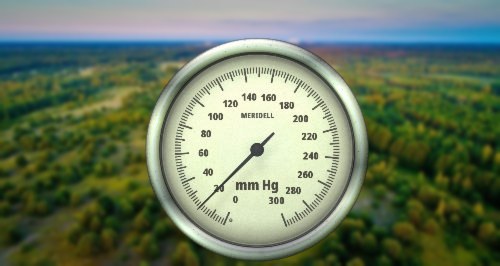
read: 20 mmHg
